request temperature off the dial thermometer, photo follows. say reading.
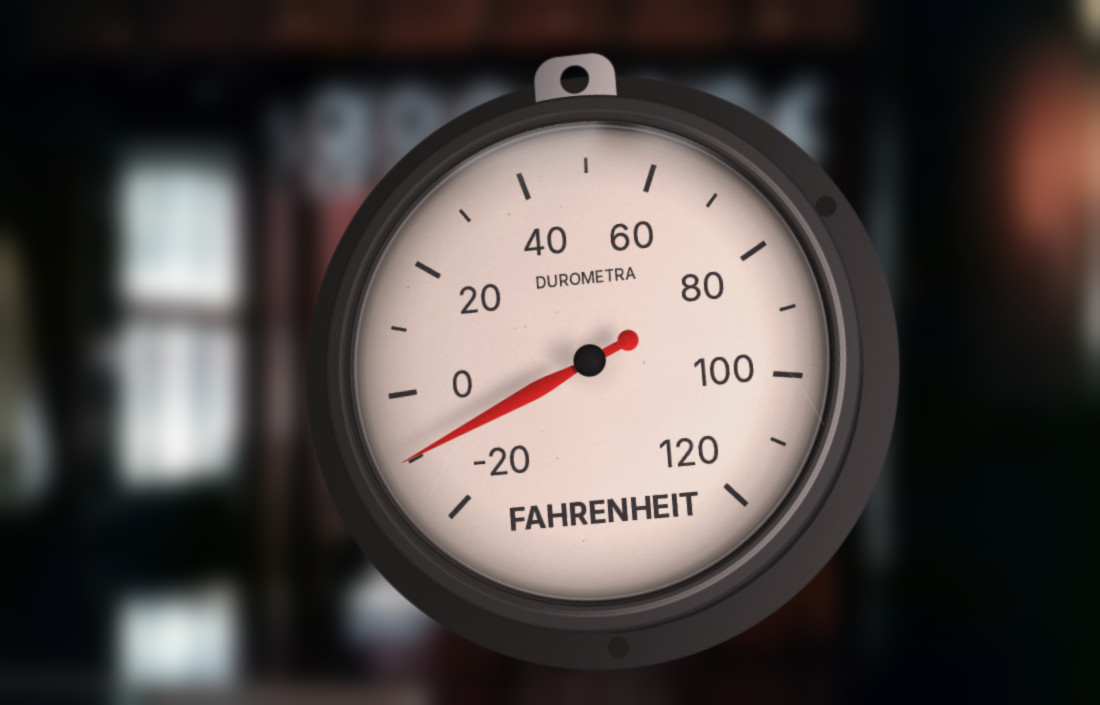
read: -10 °F
